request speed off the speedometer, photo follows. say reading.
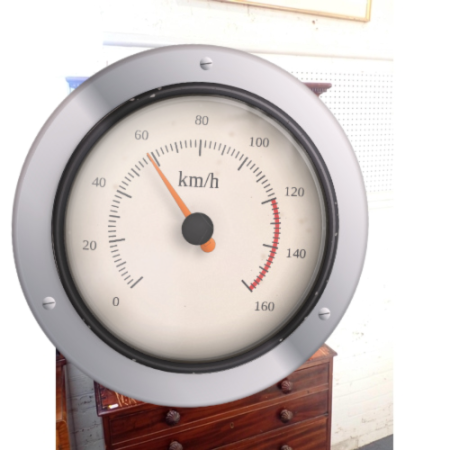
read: 58 km/h
